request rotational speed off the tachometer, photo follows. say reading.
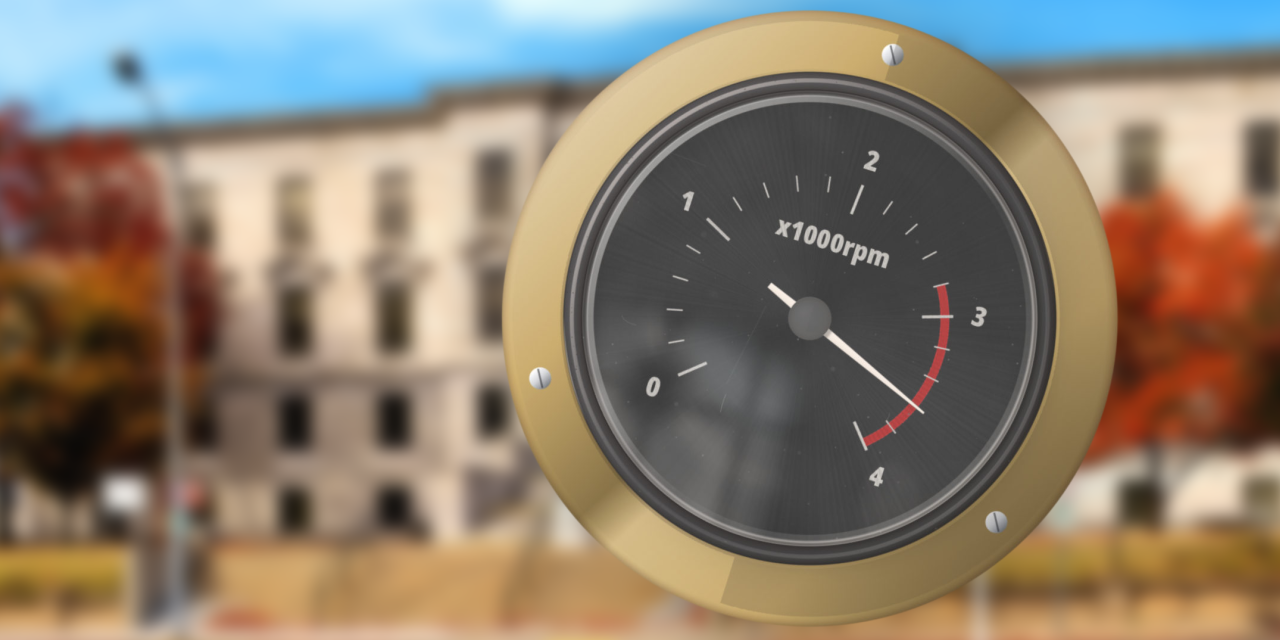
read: 3600 rpm
